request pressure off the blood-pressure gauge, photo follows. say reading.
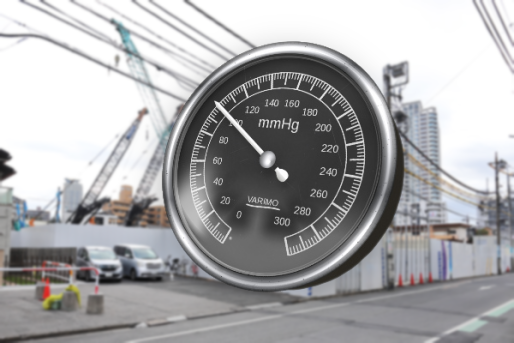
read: 100 mmHg
